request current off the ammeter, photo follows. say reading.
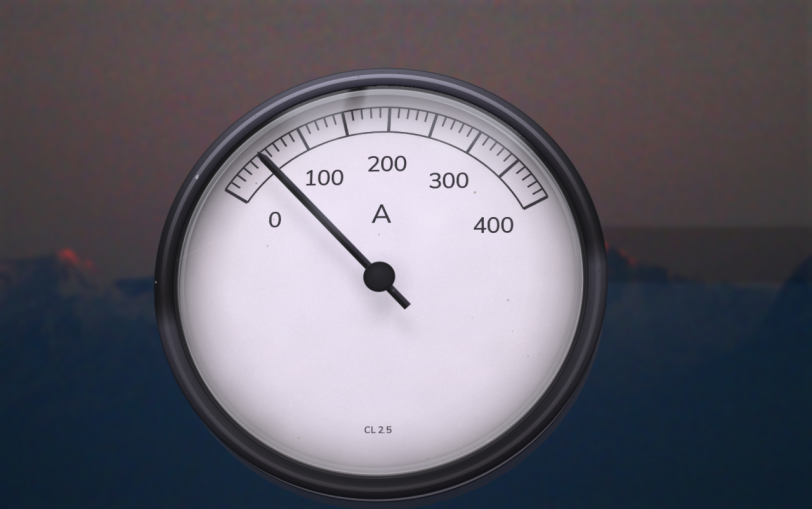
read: 50 A
